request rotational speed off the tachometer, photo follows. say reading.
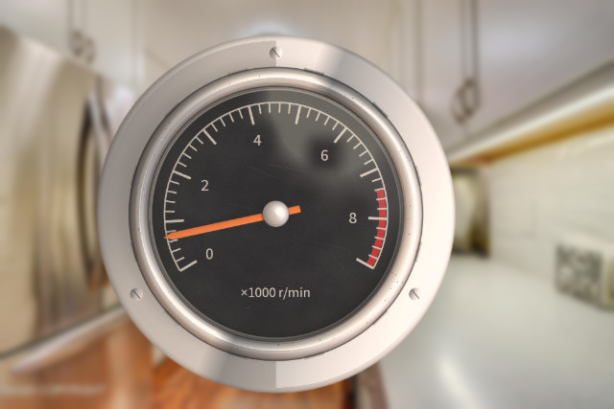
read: 700 rpm
